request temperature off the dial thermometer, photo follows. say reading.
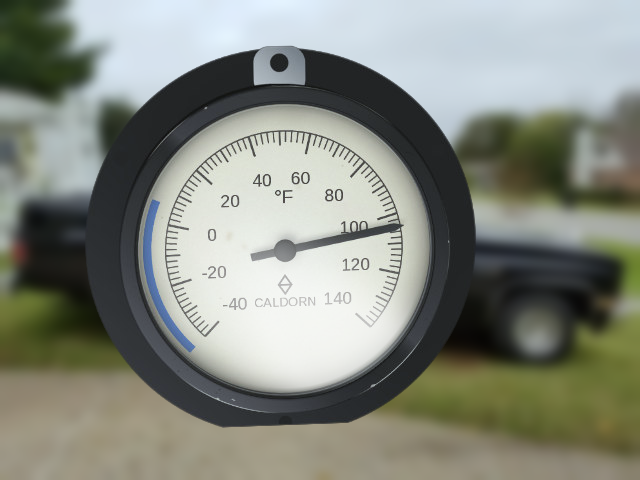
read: 104 °F
